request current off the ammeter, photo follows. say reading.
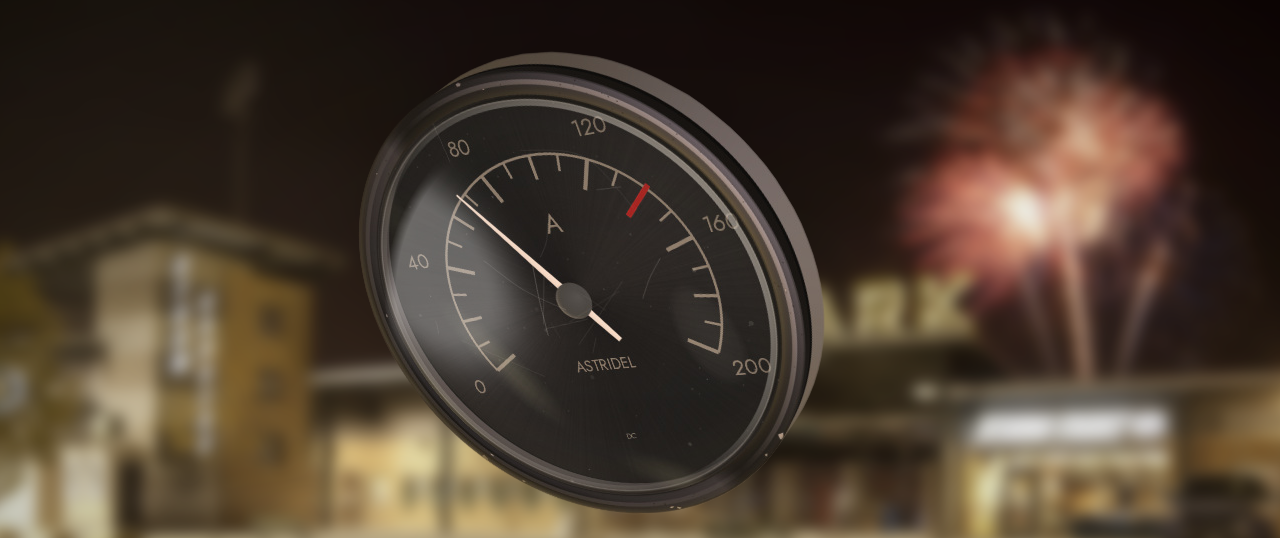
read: 70 A
